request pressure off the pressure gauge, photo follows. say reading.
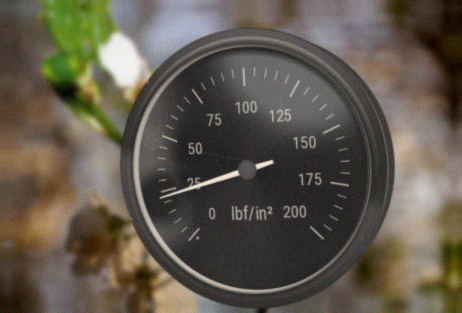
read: 22.5 psi
